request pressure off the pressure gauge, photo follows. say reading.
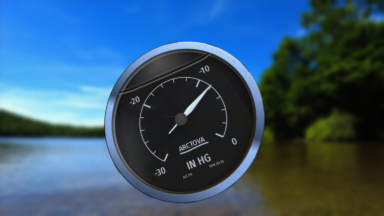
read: -8 inHg
